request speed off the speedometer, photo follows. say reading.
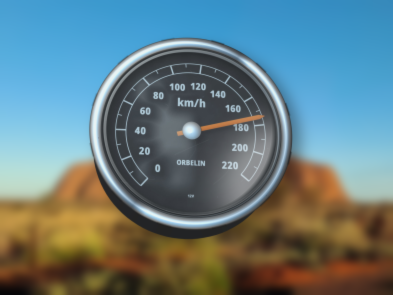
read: 175 km/h
